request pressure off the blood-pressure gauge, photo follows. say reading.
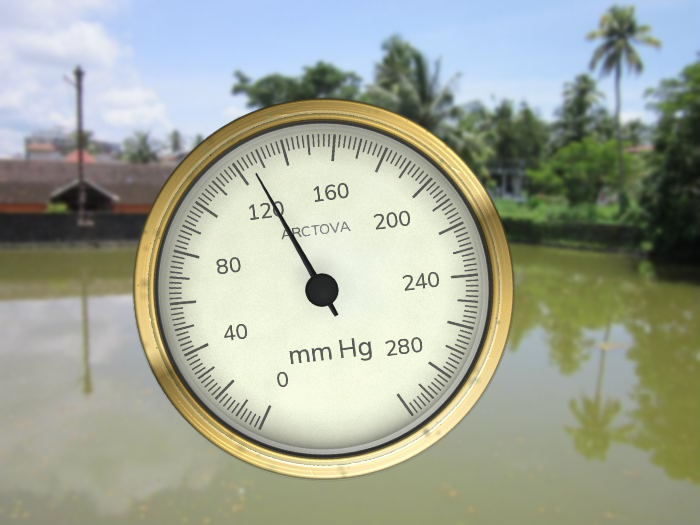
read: 126 mmHg
